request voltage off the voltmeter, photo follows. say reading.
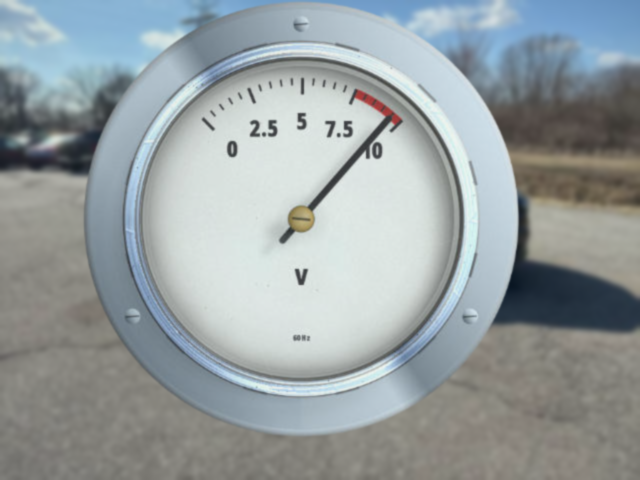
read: 9.5 V
